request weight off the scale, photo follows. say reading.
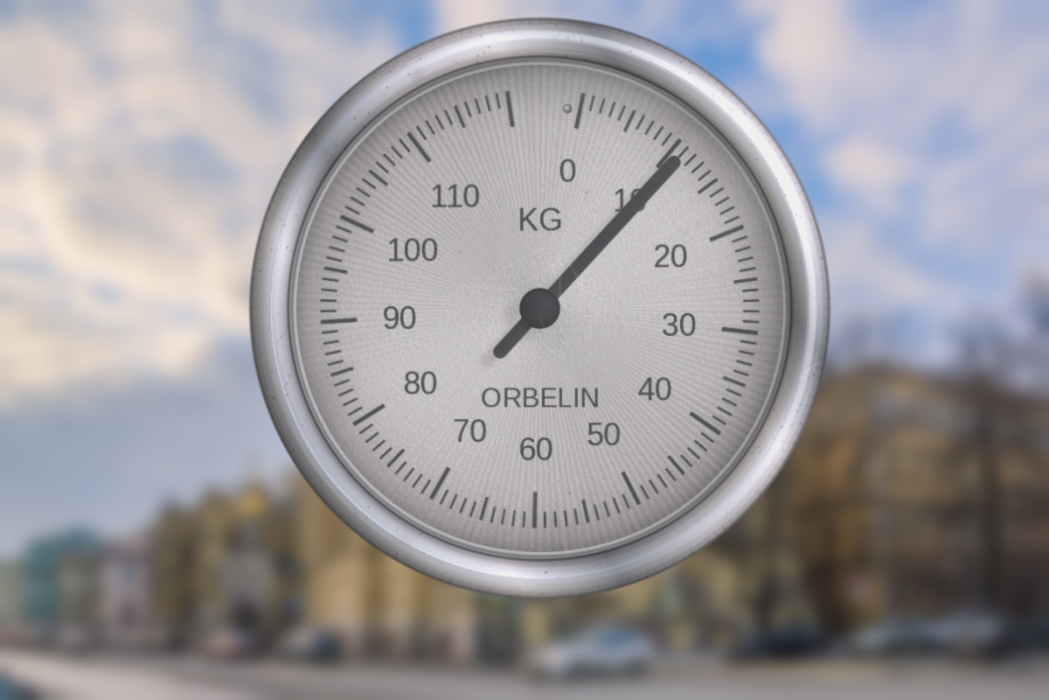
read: 11 kg
